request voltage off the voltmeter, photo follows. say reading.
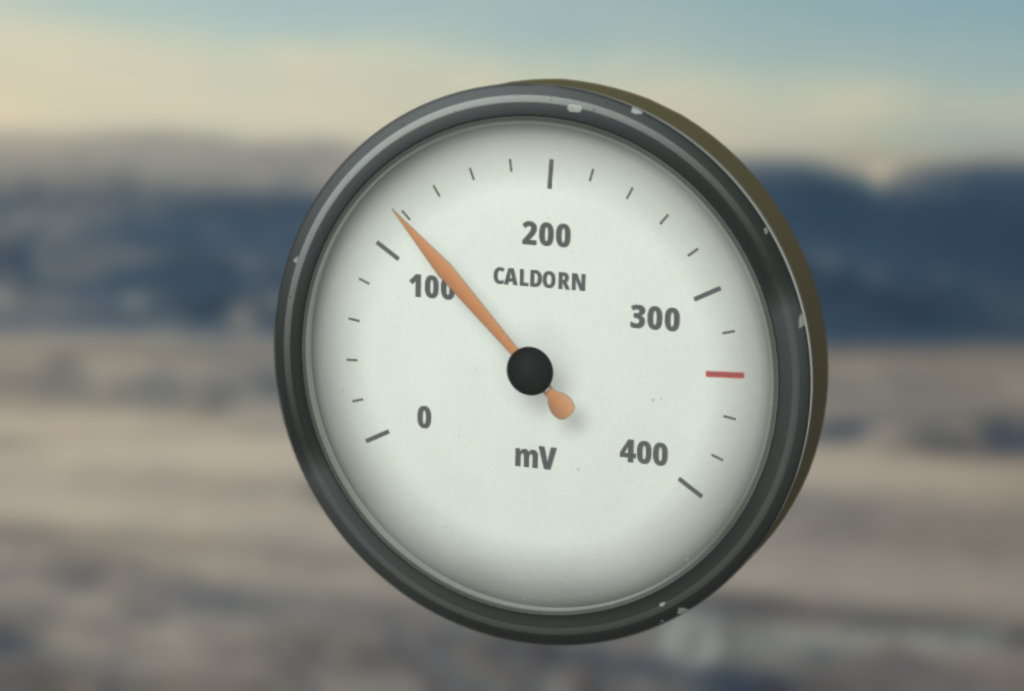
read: 120 mV
